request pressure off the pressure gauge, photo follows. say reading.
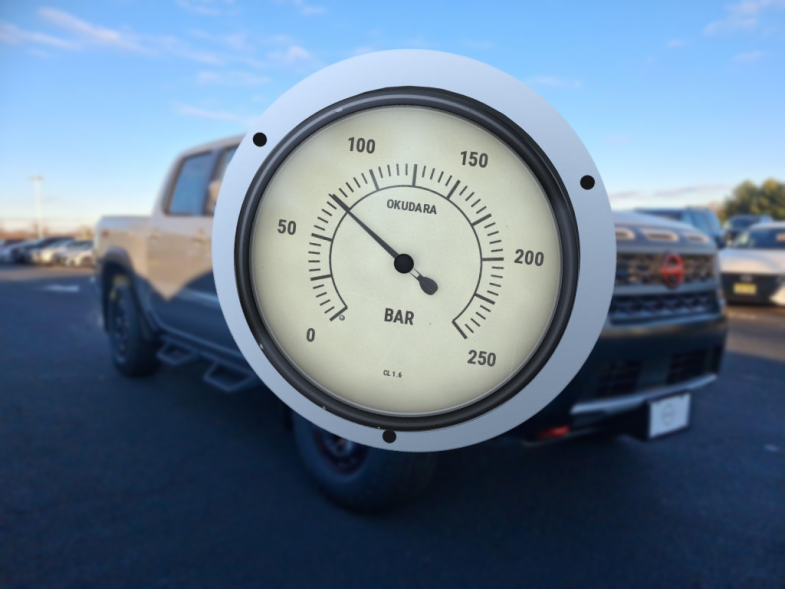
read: 75 bar
